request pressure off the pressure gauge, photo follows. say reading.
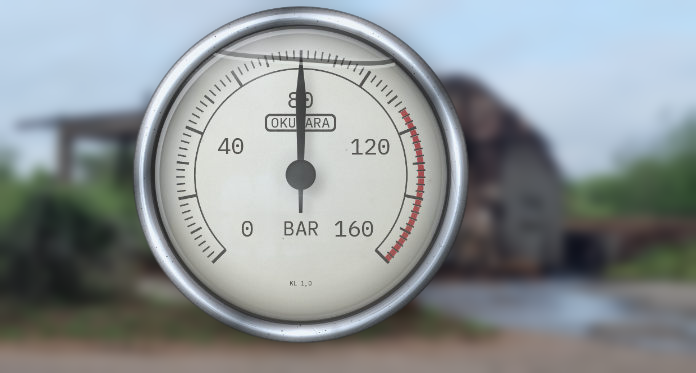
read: 80 bar
